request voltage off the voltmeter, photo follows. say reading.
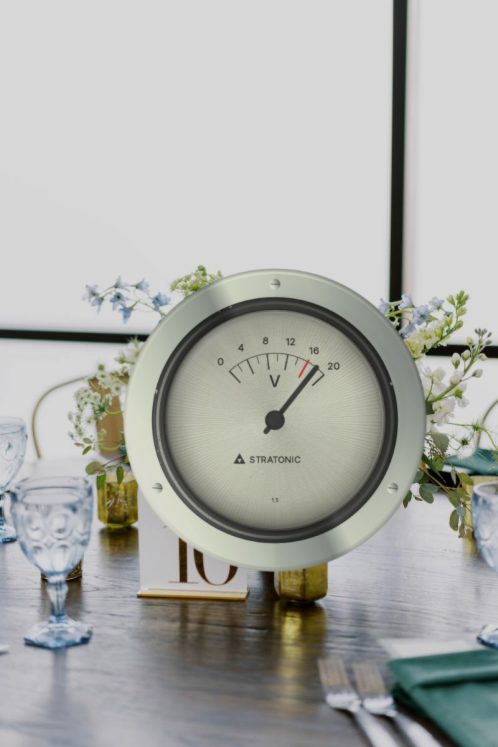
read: 18 V
